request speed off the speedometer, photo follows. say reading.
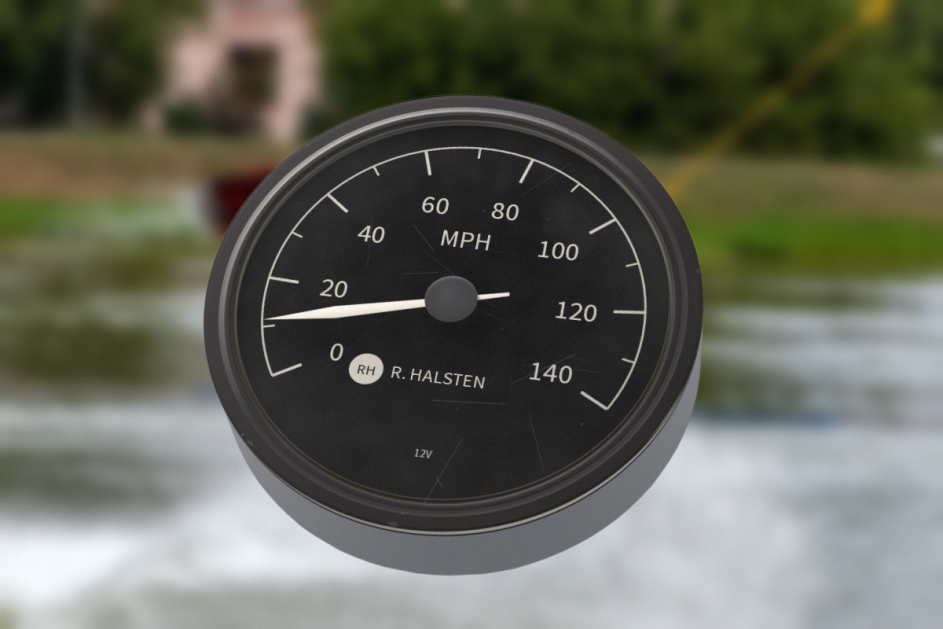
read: 10 mph
